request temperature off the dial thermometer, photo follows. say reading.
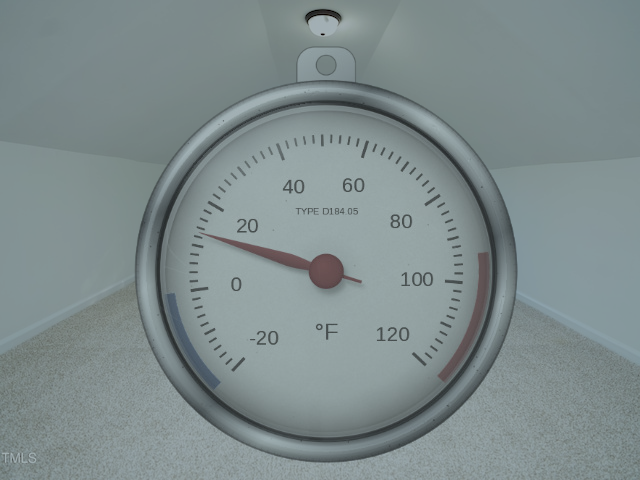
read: 13 °F
